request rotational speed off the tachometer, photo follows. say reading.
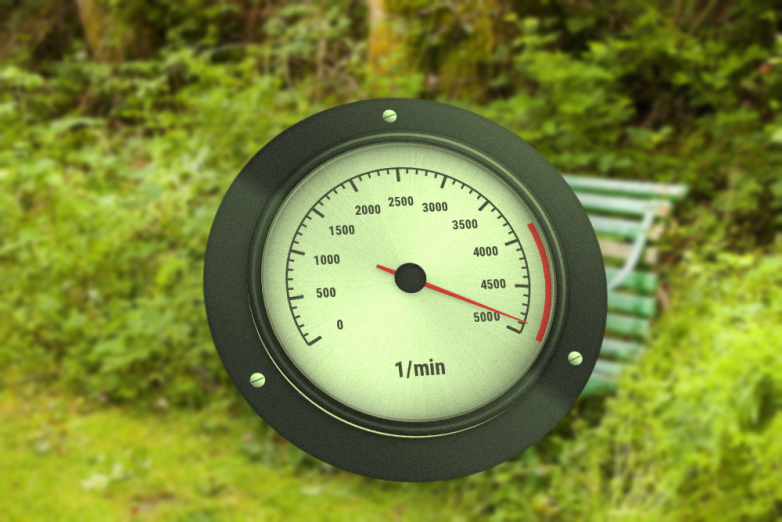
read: 4900 rpm
